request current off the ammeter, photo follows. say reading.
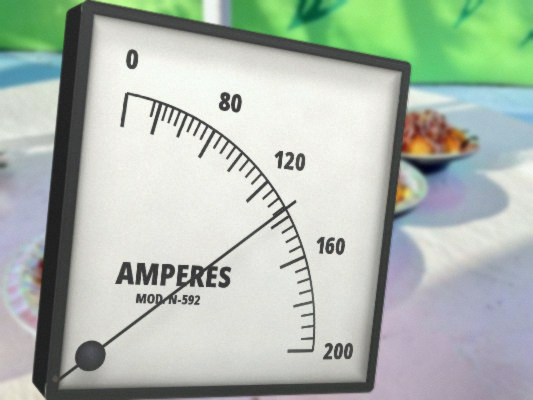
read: 135 A
